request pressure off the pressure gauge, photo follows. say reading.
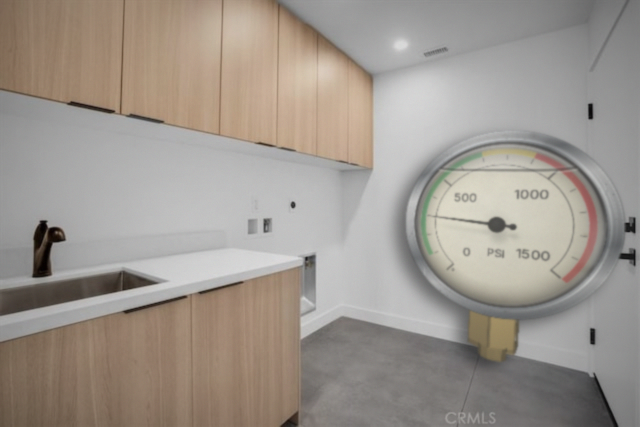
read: 300 psi
